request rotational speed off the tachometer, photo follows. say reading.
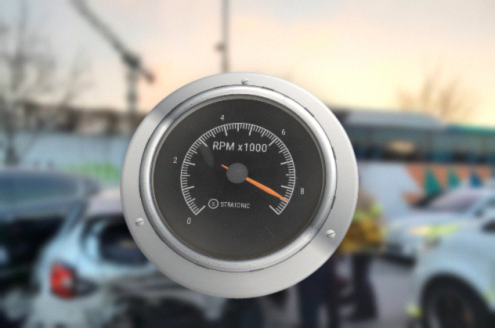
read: 8500 rpm
